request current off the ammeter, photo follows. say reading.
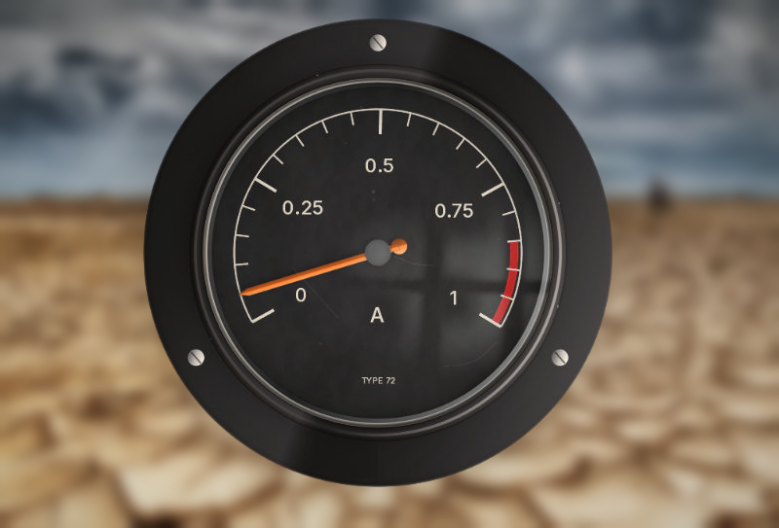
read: 0.05 A
